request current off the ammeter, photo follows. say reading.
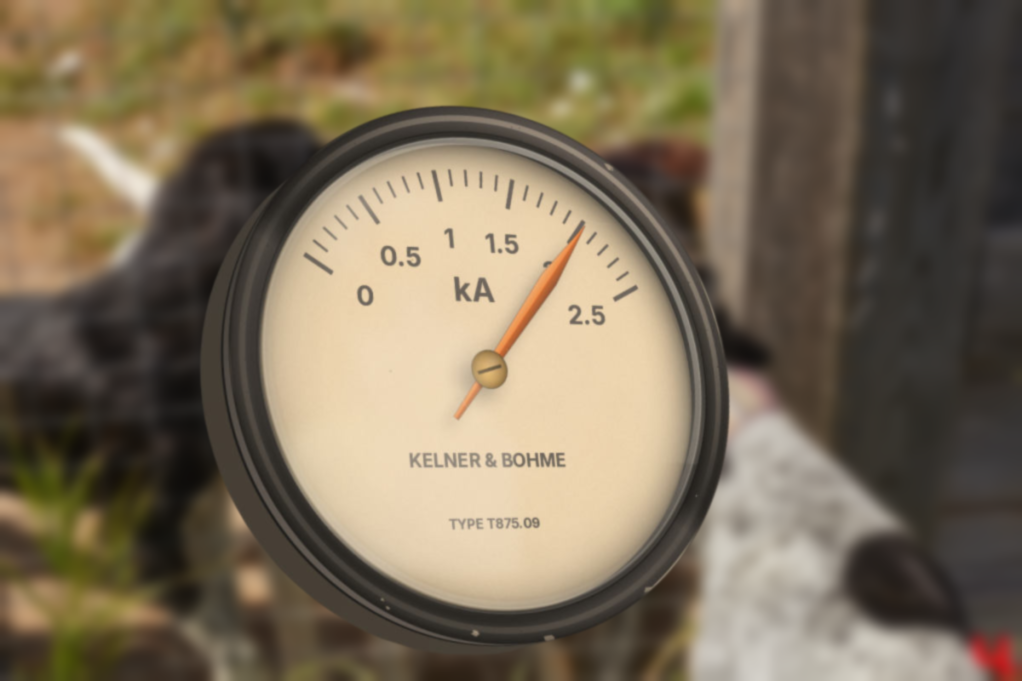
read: 2 kA
